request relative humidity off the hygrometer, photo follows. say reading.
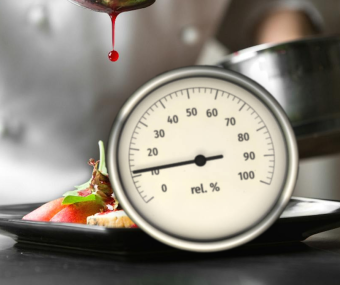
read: 12 %
